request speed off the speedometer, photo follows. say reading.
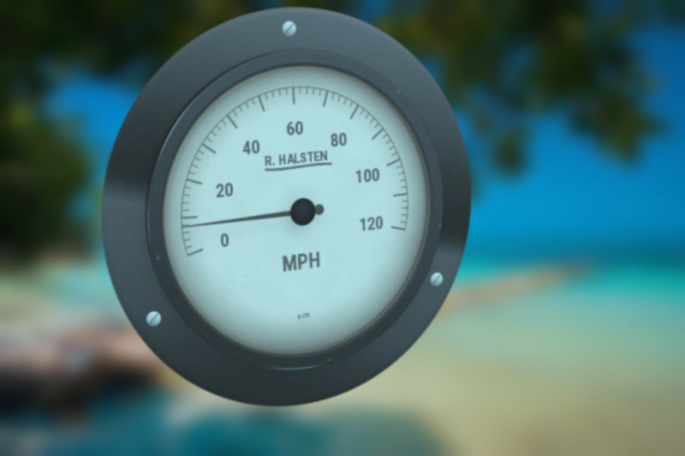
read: 8 mph
